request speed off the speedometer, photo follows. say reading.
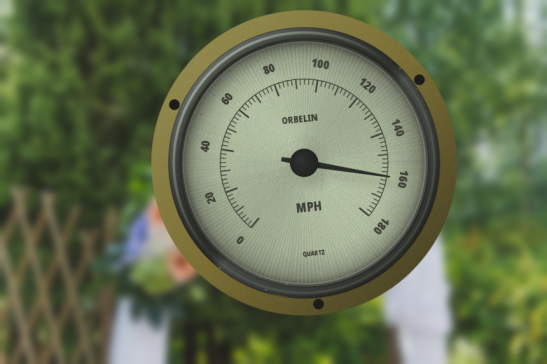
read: 160 mph
